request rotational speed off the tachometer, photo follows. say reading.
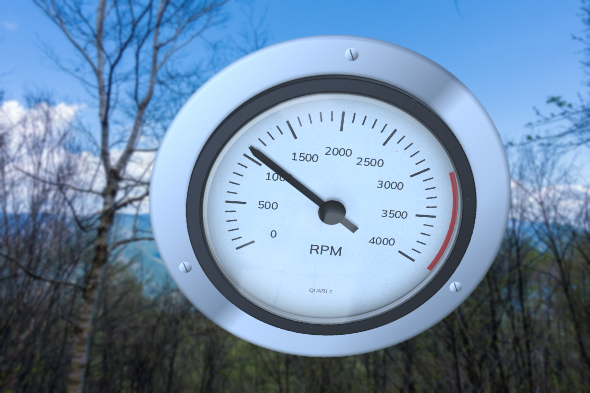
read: 1100 rpm
